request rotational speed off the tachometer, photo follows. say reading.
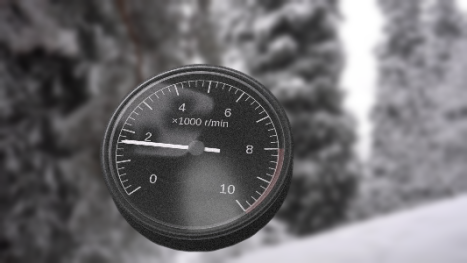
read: 1600 rpm
